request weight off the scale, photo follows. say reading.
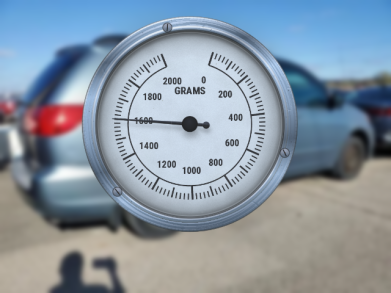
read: 1600 g
